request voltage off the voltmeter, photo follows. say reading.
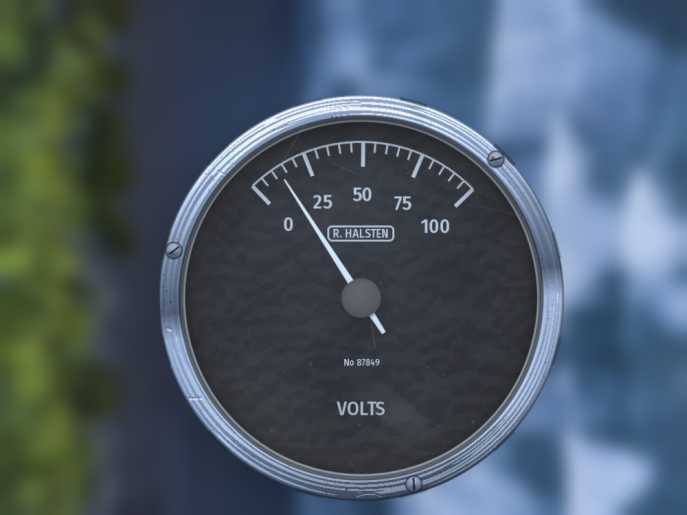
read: 12.5 V
